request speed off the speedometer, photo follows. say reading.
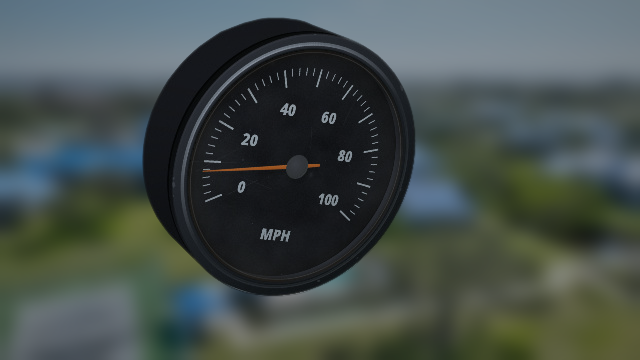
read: 8 mph
